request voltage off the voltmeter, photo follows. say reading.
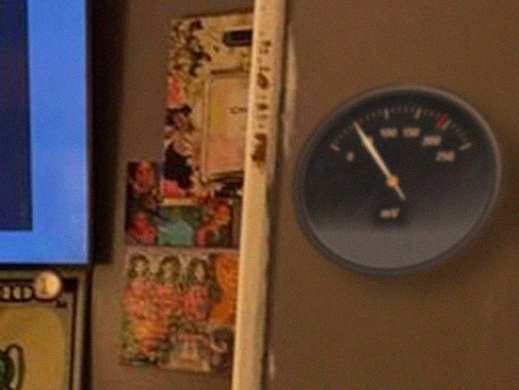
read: 50 mV
